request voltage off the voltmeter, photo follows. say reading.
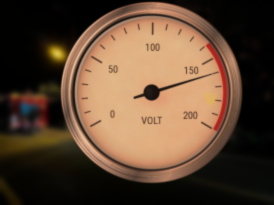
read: 160 V
